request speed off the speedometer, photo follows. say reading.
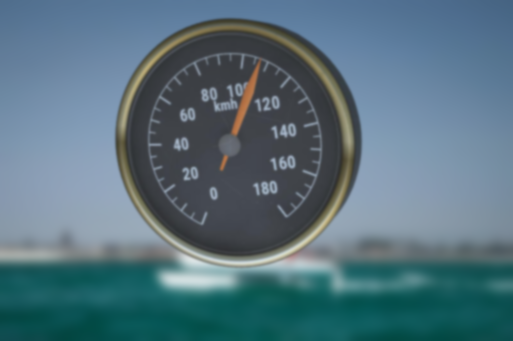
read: 107.5 km/h
